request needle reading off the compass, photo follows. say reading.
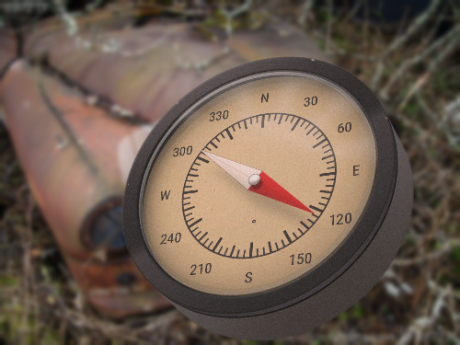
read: 125 °
